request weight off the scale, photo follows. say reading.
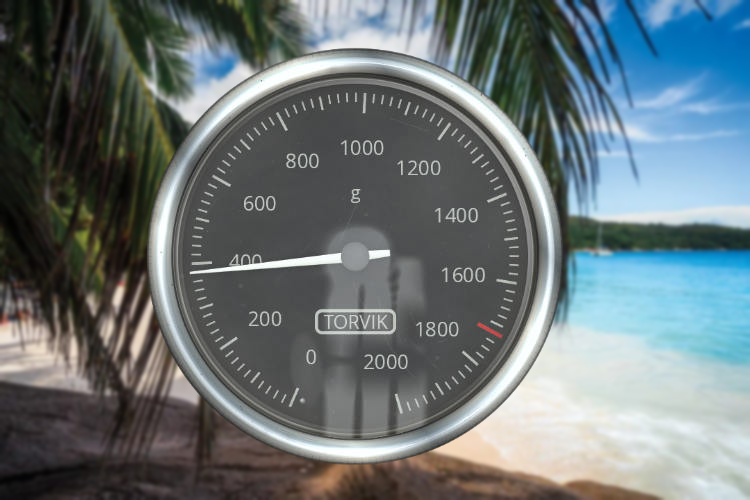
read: 380 g
